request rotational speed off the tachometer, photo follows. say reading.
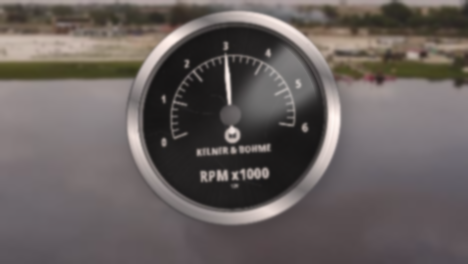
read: 3000 rpm
